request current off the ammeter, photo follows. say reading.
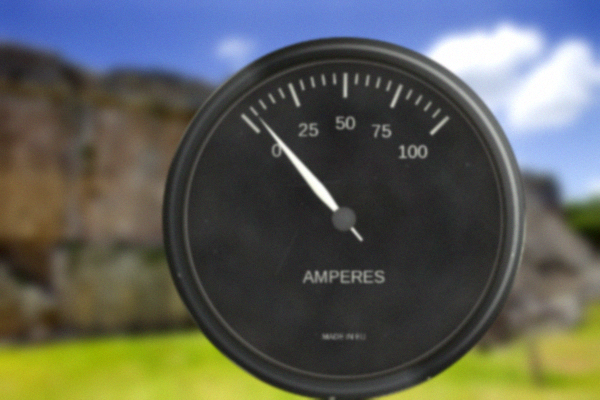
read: 5 A
